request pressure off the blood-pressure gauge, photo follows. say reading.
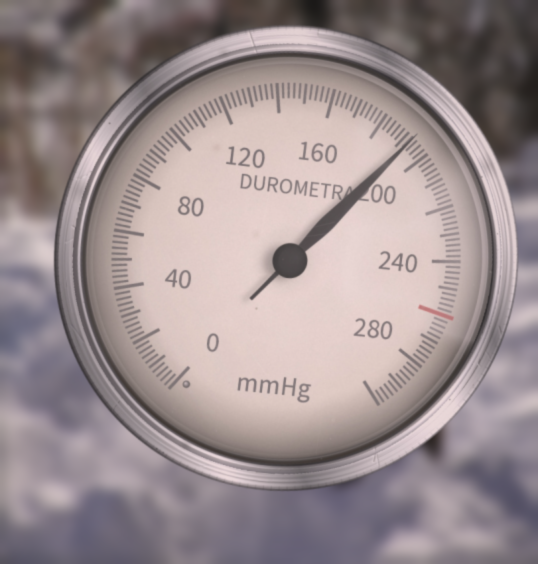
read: 192 mmHg
